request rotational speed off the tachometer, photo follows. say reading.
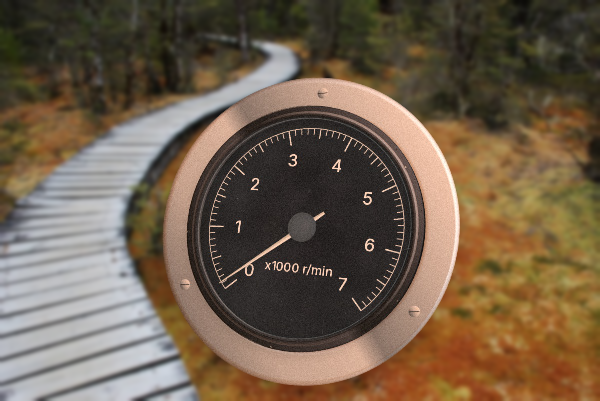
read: 100 rpm
